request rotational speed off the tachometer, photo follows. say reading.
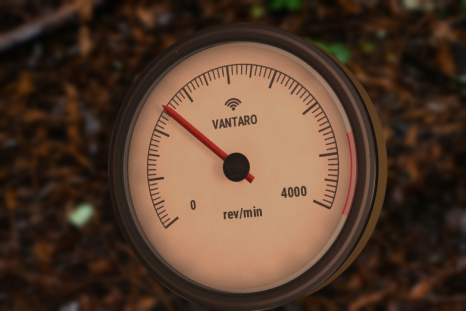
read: 1250 rpm
